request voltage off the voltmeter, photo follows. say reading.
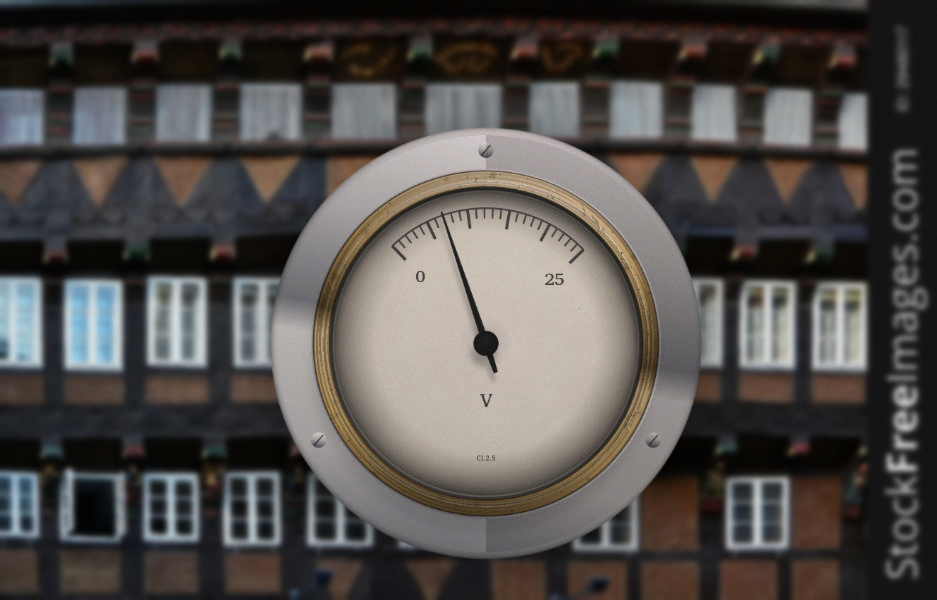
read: 7 V
